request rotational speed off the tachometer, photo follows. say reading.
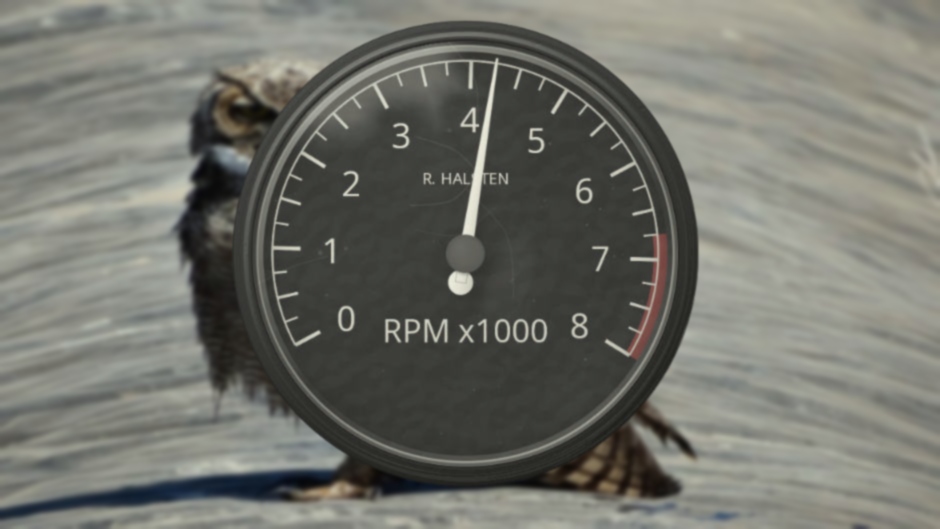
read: 4250 rpm
